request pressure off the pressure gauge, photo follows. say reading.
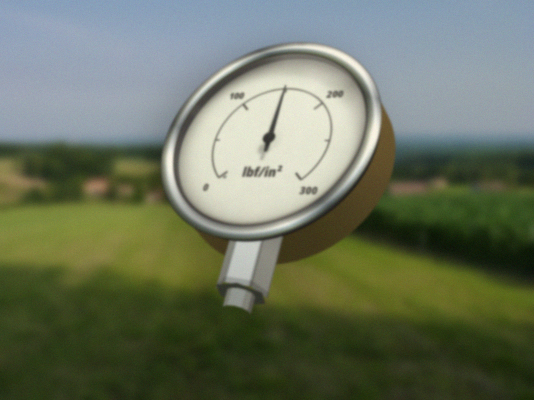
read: 150 psi
